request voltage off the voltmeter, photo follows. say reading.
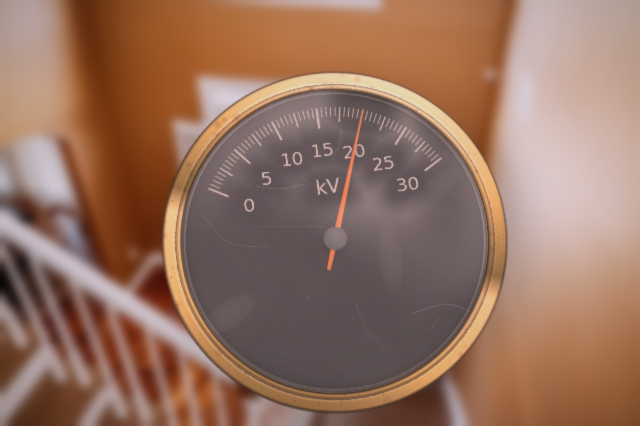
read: 20 kV
